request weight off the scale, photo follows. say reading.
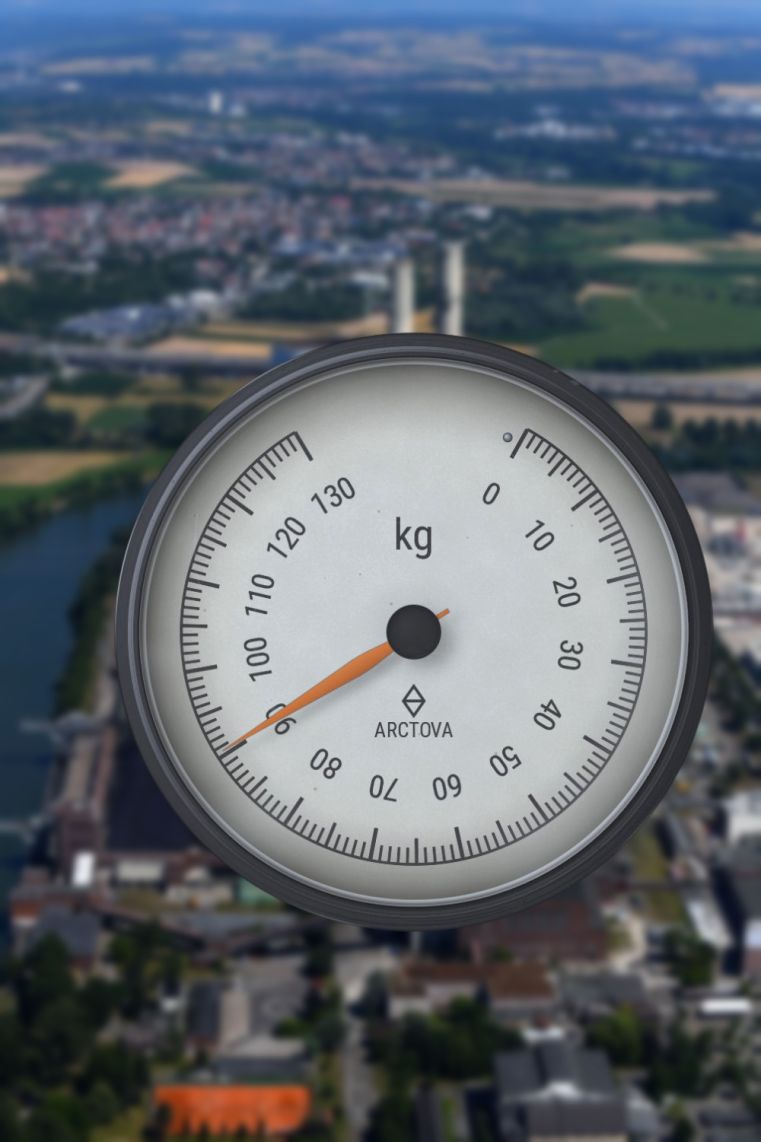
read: 90.5 kg
